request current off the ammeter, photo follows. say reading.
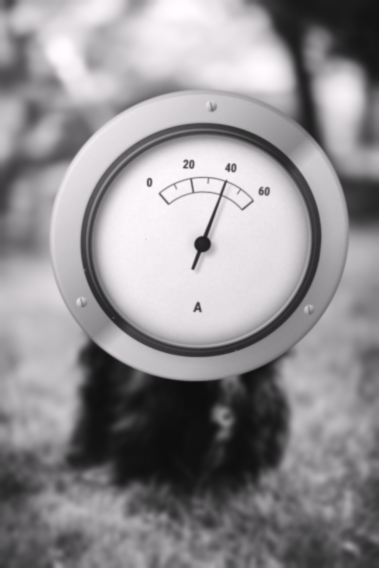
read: 40 A
